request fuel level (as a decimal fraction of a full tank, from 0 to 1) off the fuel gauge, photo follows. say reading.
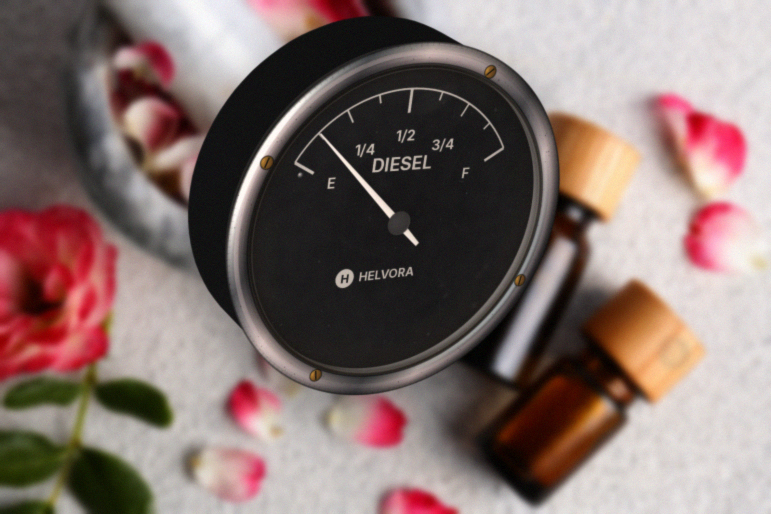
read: 0.125
